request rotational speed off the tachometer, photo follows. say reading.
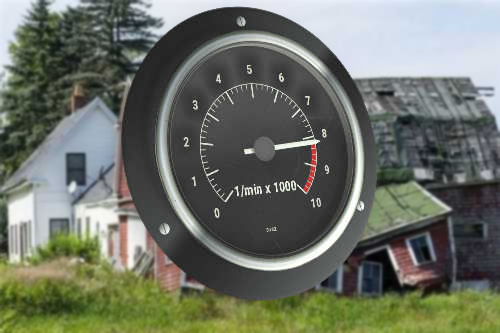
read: 8200 rpm
